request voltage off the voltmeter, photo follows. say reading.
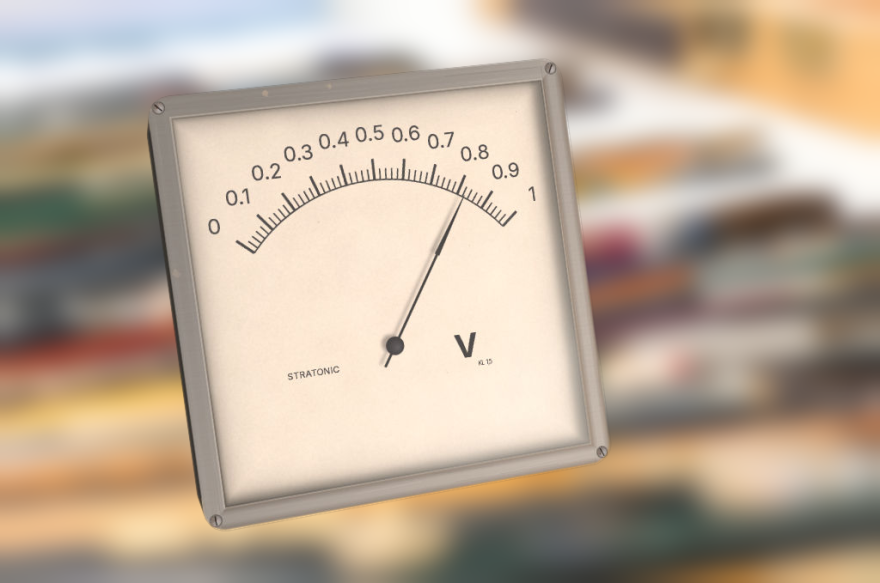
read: 0.82 V
